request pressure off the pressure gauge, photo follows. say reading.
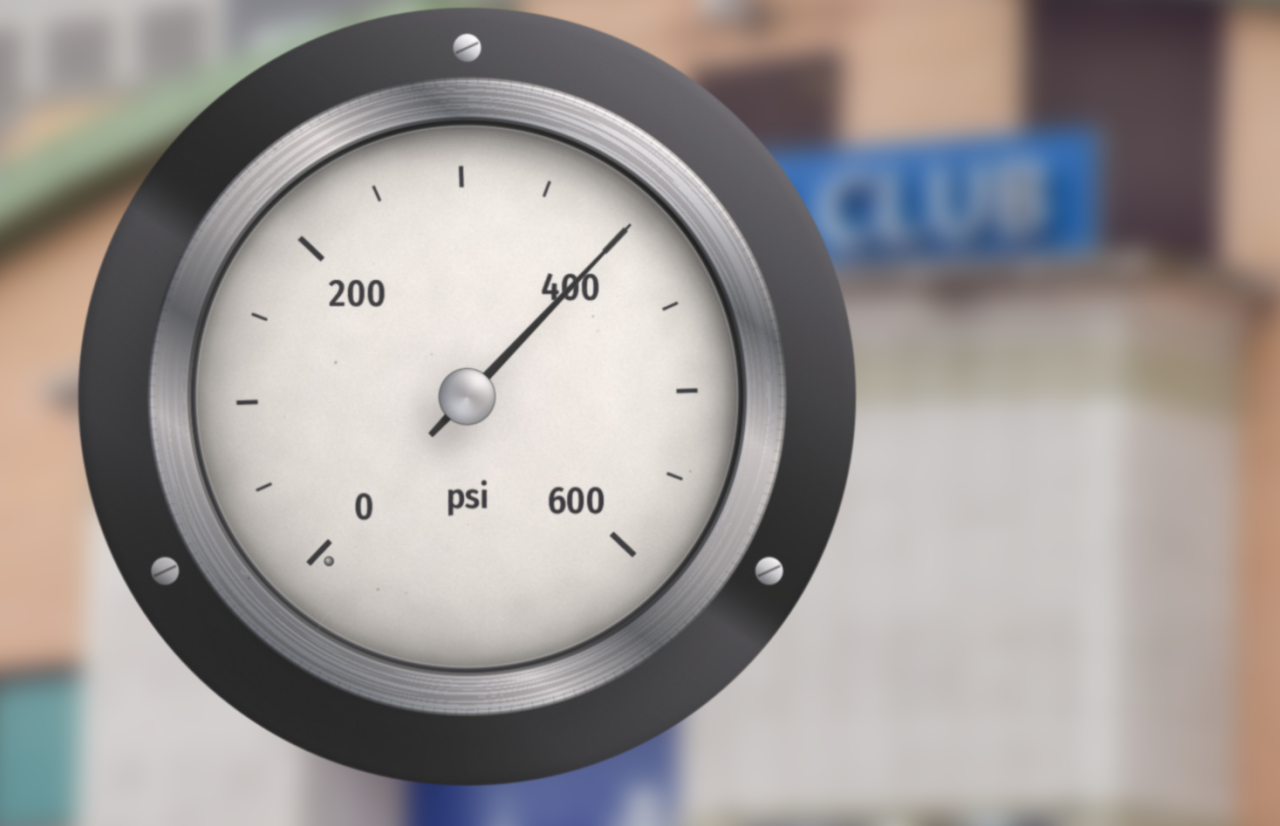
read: 400 psi
